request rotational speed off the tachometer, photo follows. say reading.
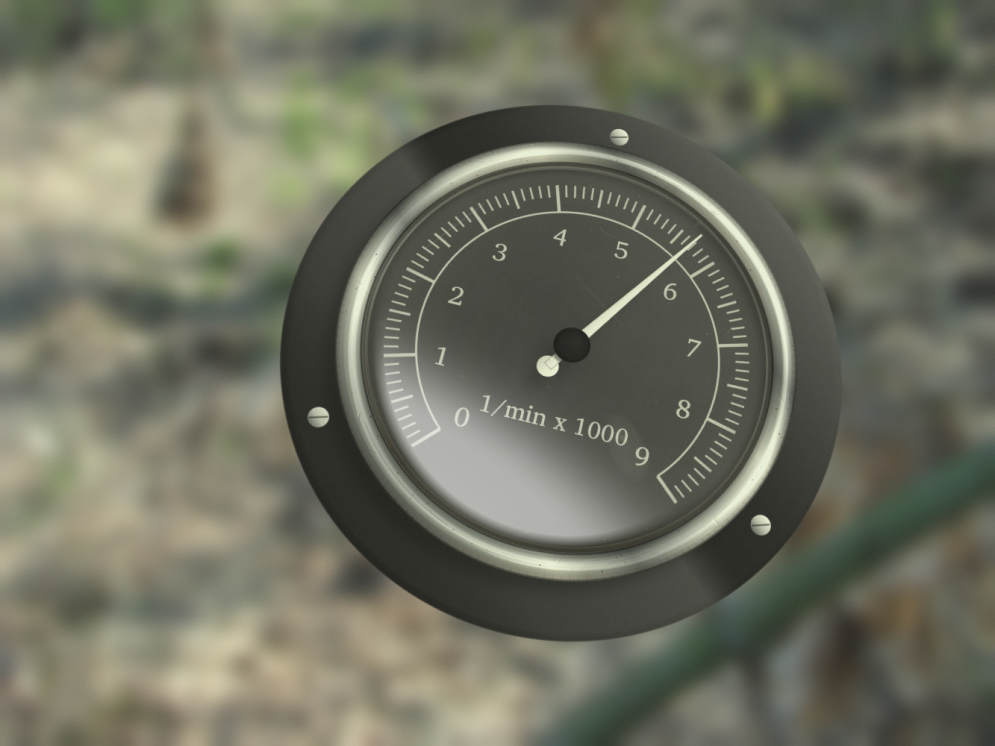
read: 5700 rpm
